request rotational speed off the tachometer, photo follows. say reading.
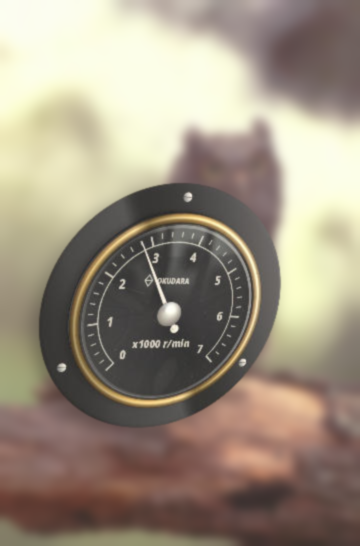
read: 2800 rpm
